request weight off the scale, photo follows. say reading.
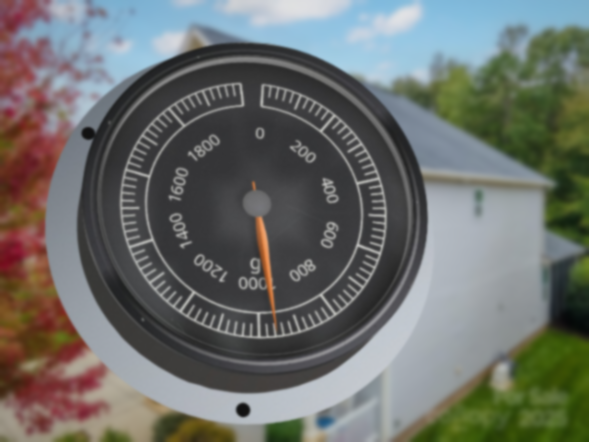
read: 960 g
